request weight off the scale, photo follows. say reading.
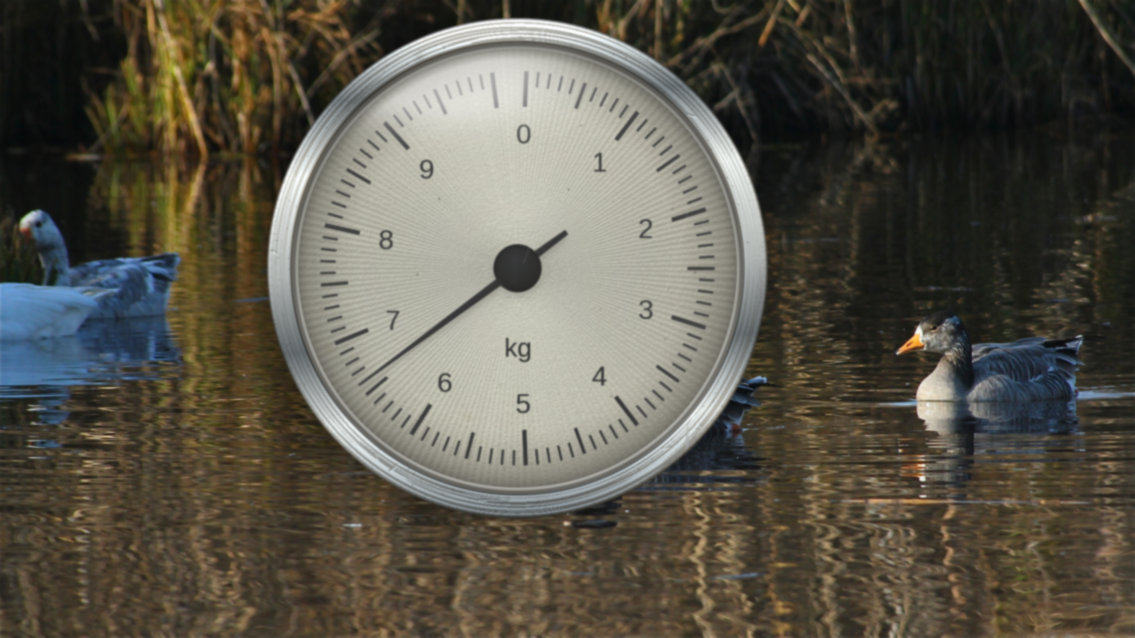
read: 6.6 kg
